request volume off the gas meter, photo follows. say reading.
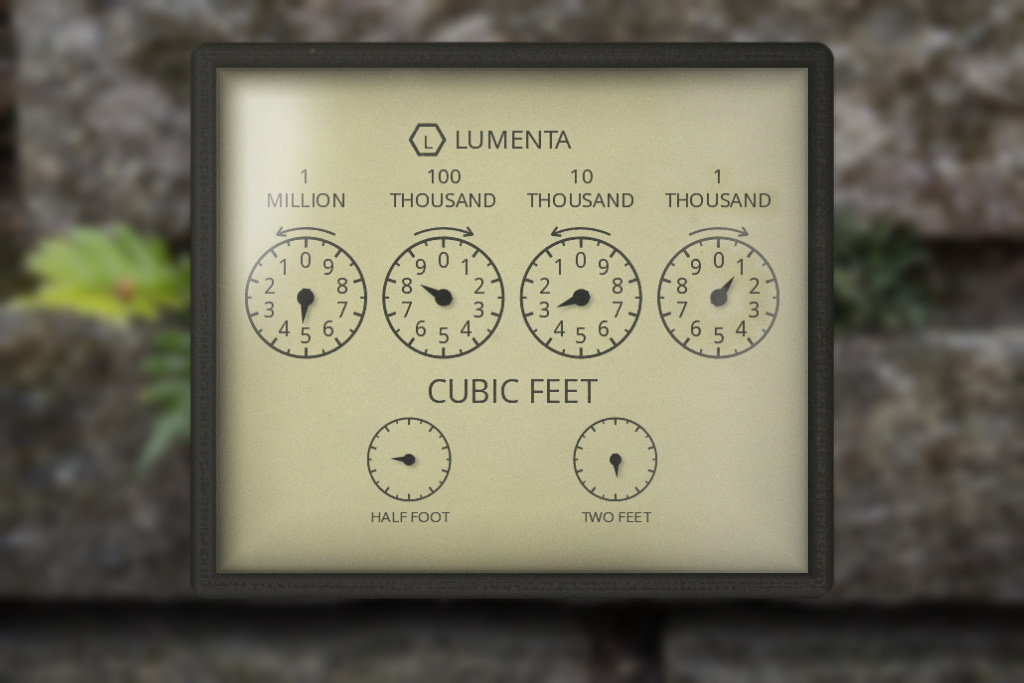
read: 483100 ft³
